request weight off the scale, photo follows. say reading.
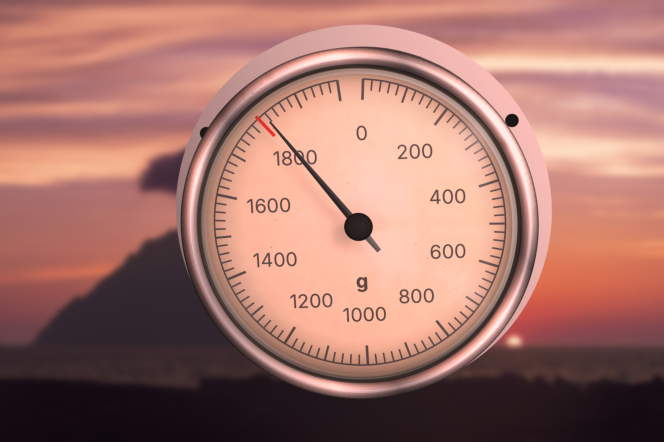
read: 1820 g
